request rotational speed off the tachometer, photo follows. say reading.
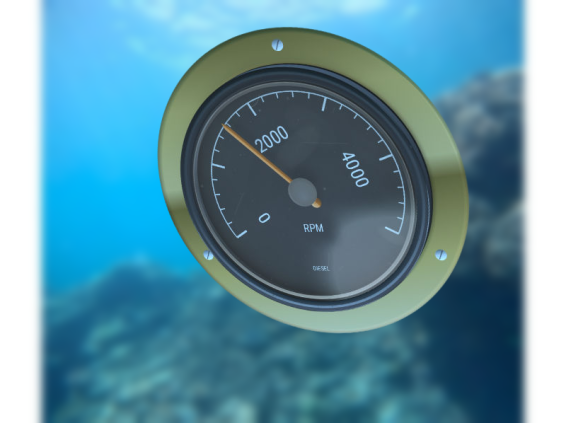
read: 1600 rpm
